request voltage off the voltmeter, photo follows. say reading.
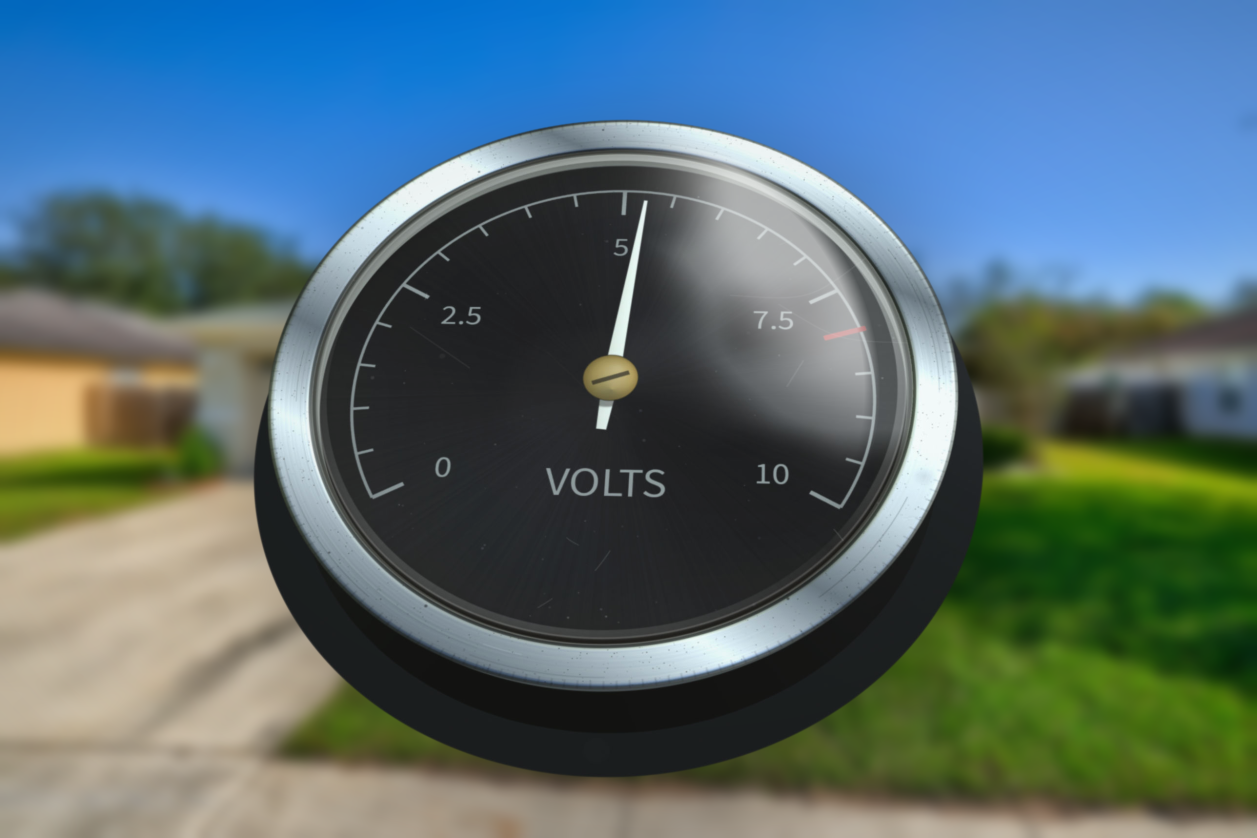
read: 5.25 V
